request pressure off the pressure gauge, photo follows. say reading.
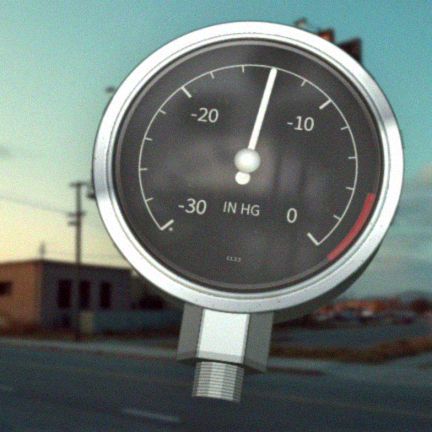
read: -14 inHg
